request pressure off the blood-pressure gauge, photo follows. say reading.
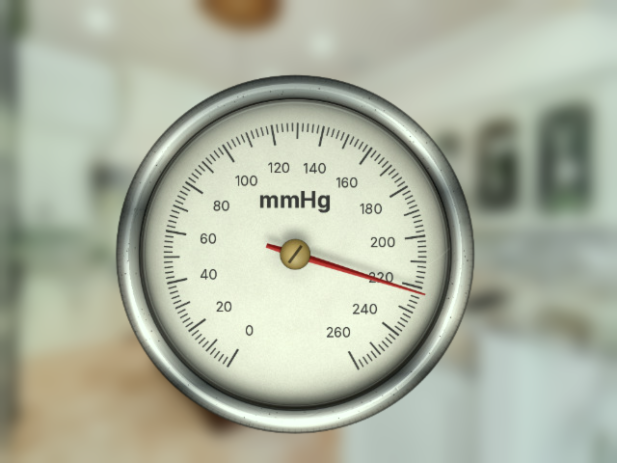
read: 222 mmHg
